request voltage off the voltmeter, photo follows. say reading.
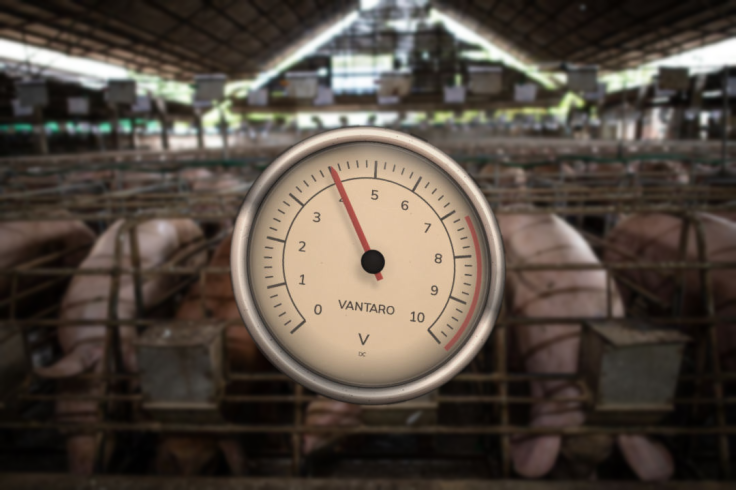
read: 4 V
